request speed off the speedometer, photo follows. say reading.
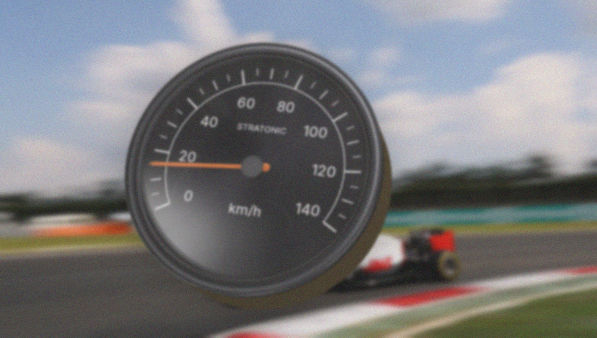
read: 15 km/h
